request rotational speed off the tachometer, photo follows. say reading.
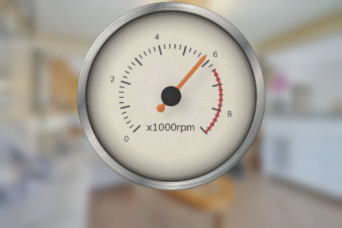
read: 5800 rpm
